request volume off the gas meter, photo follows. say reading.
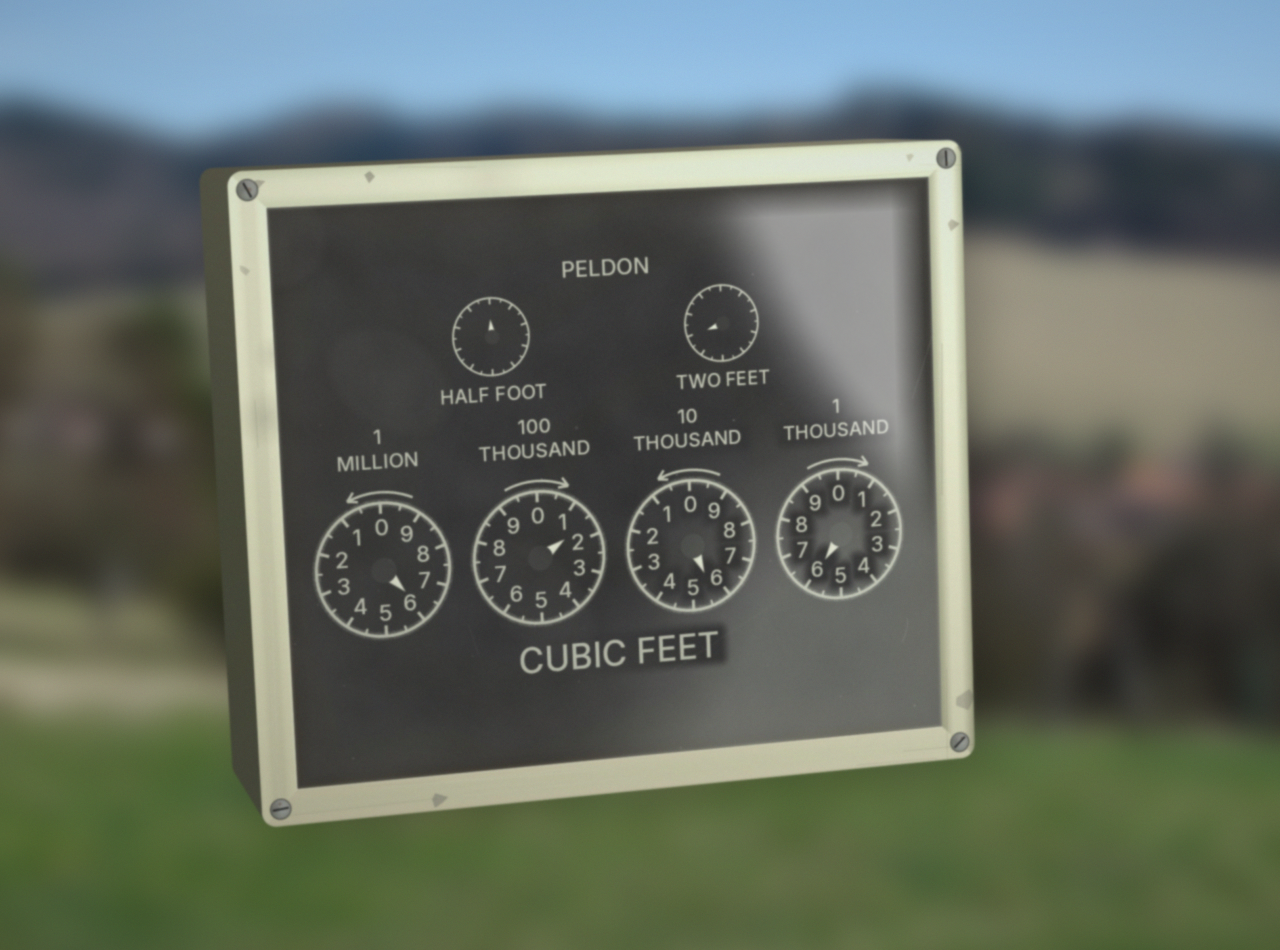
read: 615600 ft³
